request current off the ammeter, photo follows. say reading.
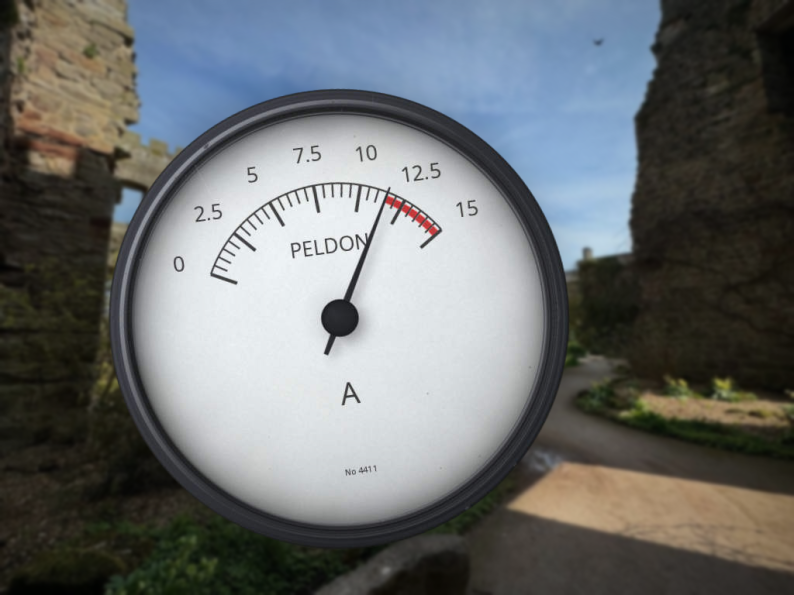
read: 11.5 A
